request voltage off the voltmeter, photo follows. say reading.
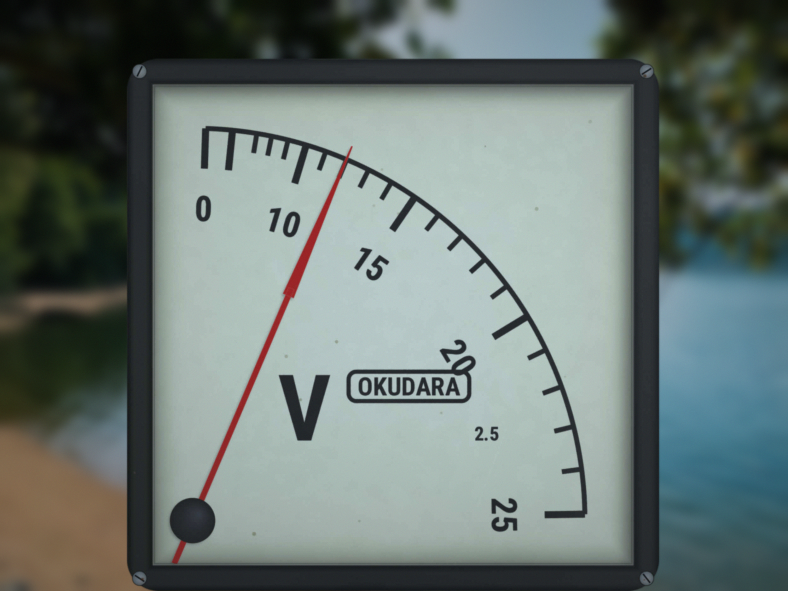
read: 12 V
